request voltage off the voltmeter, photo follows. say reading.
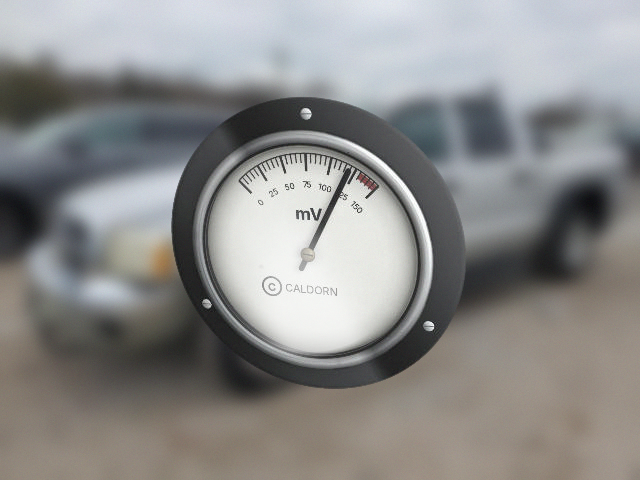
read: 120 mV
